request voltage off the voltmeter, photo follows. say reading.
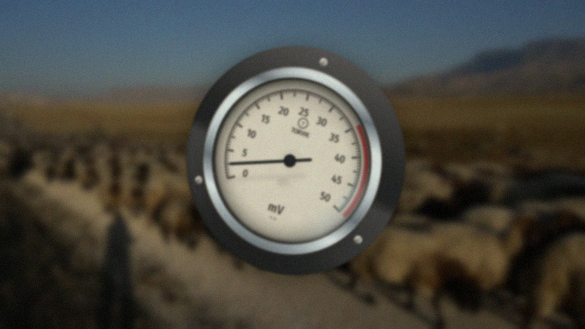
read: 2.5 mV
